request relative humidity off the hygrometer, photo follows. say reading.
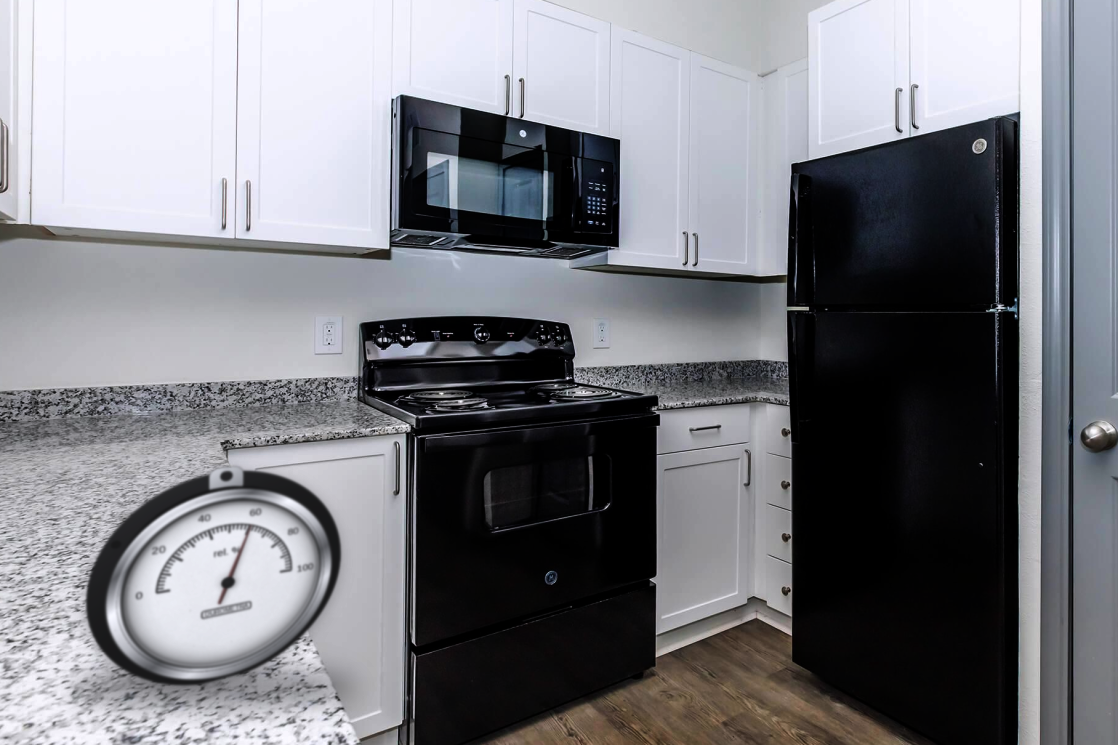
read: 60 %
